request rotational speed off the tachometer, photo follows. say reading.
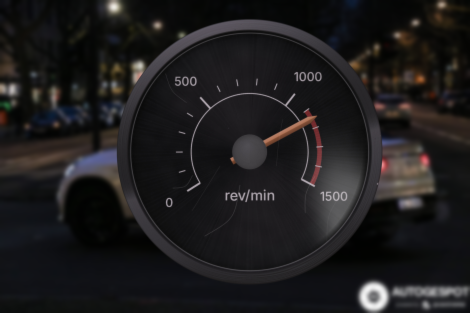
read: 1150 rpm
